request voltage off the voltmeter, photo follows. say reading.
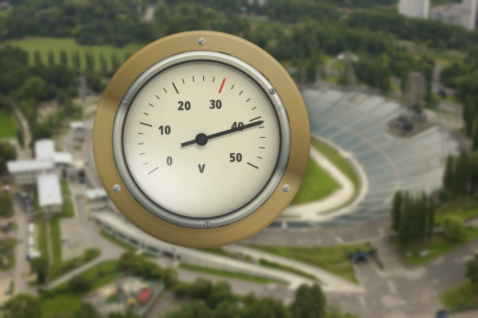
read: 41 V
